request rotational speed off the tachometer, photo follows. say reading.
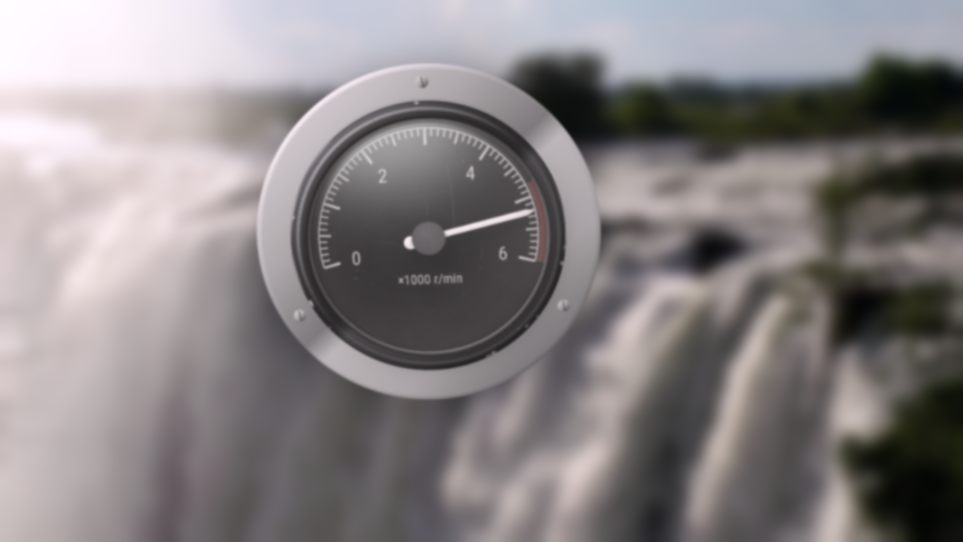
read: 5200 rpm
